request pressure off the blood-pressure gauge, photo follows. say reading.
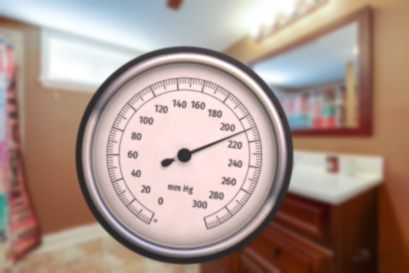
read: 210 mmHg
